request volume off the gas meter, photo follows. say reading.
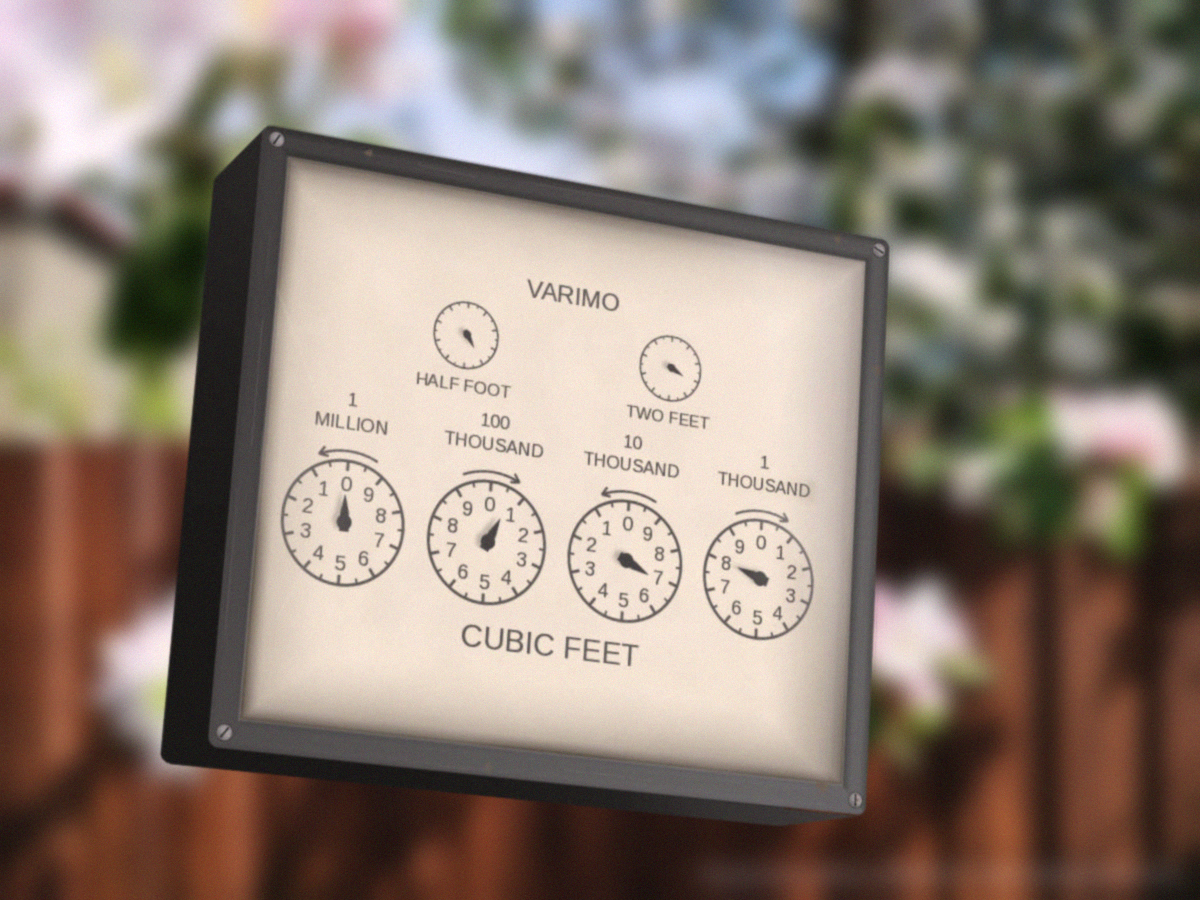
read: 6800 ft³
